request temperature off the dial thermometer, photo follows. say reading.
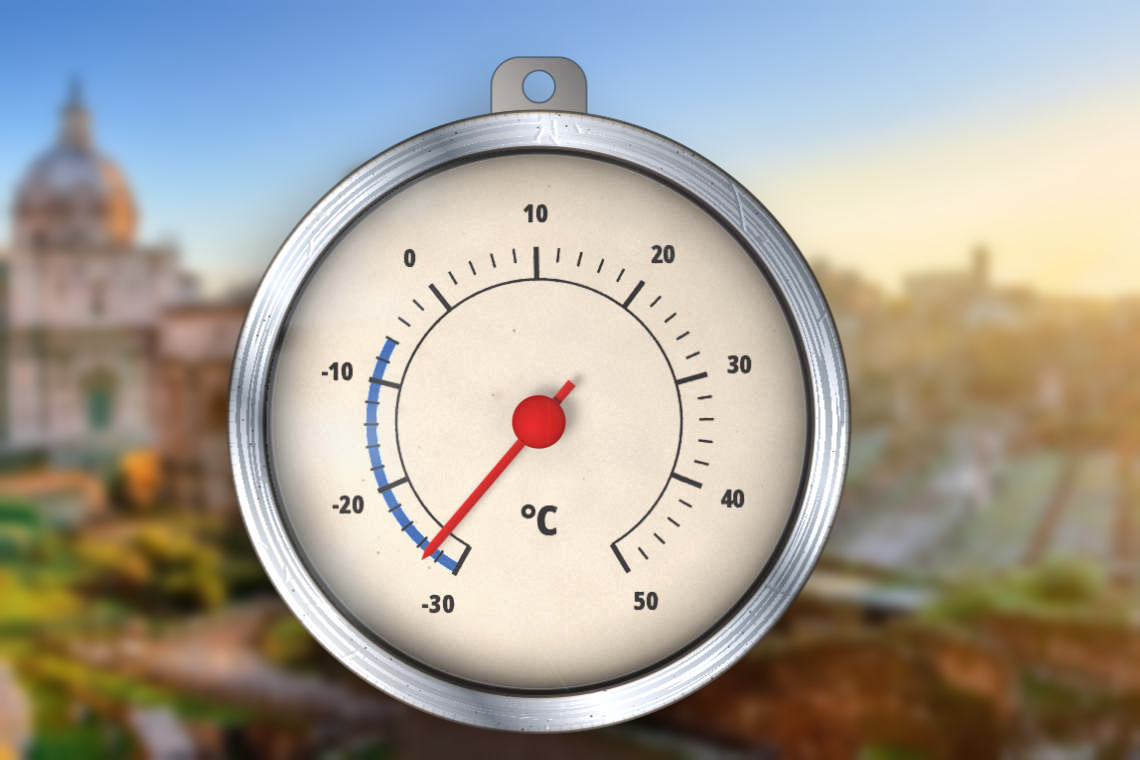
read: -27 °C
